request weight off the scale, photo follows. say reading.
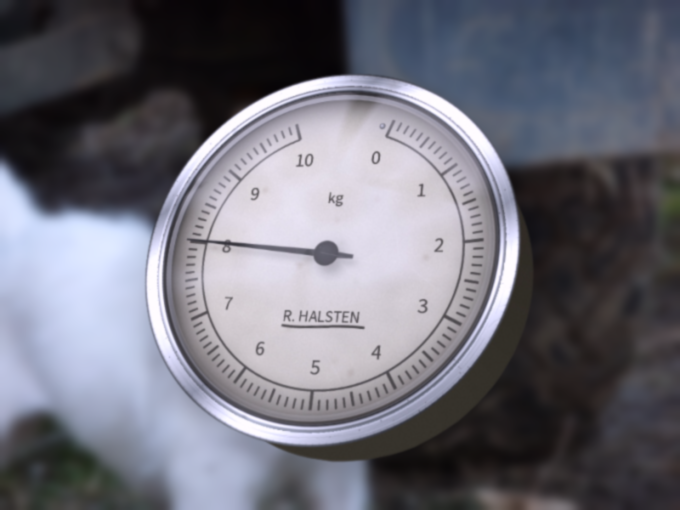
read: 8 kg
